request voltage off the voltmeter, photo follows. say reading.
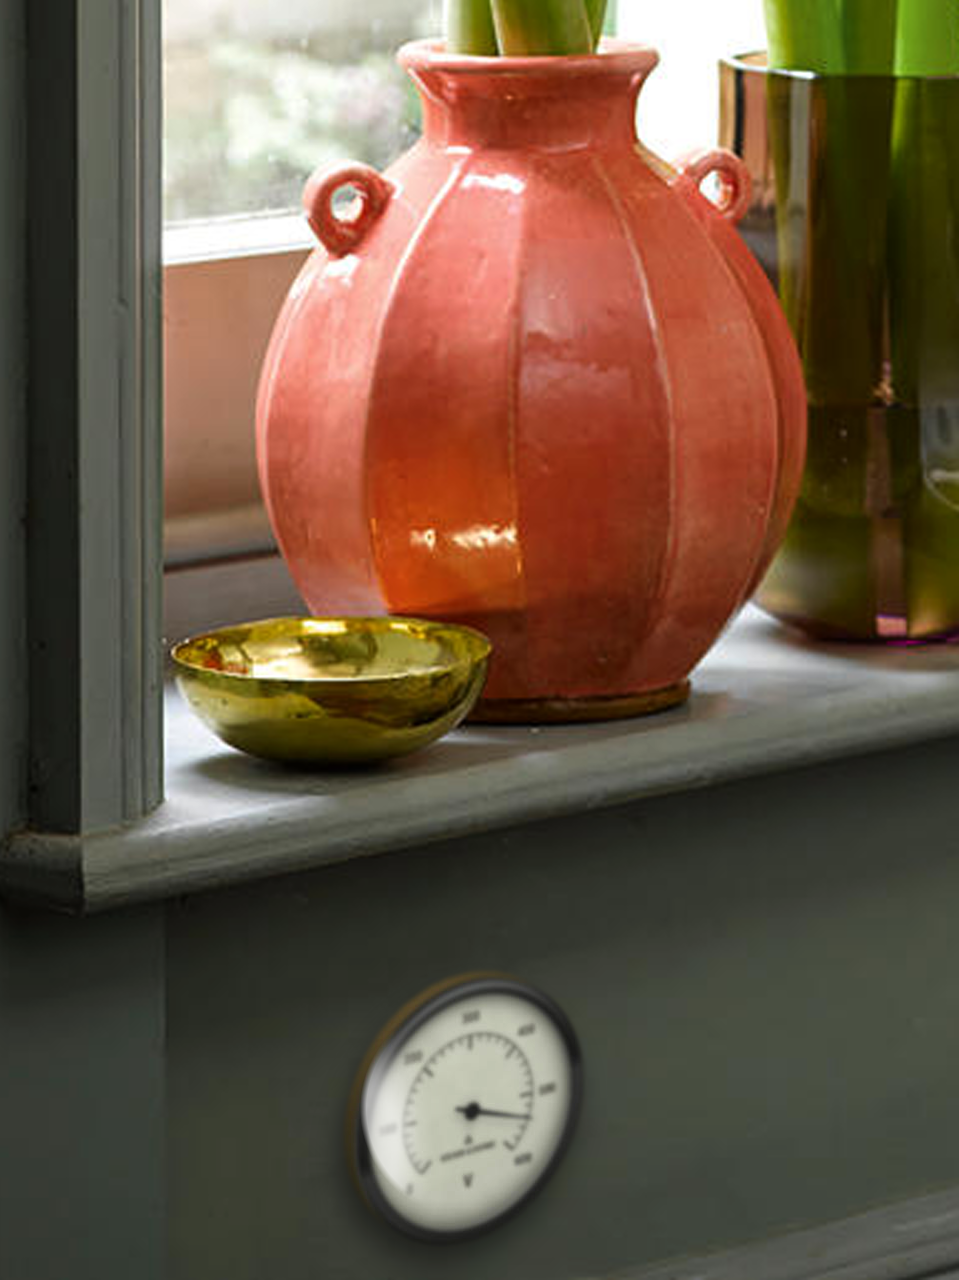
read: 540 V
